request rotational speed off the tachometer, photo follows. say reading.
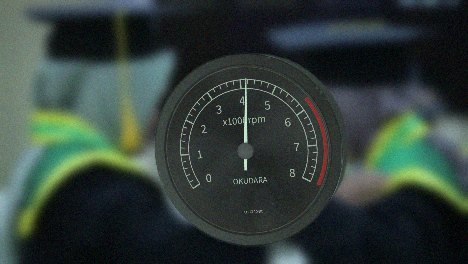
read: 4200 rpm
